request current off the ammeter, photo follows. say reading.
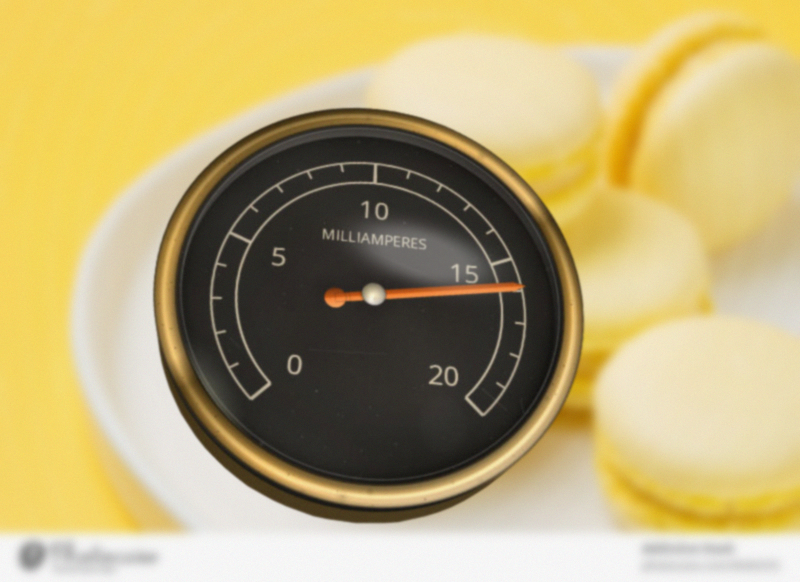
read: 16 mA
